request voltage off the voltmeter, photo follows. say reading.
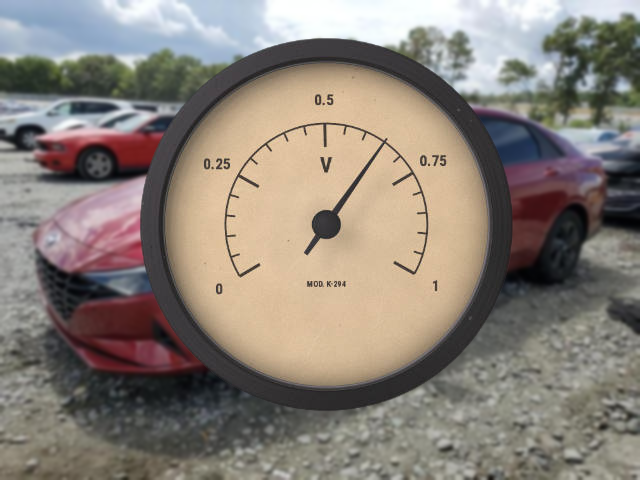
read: 0.65 V
